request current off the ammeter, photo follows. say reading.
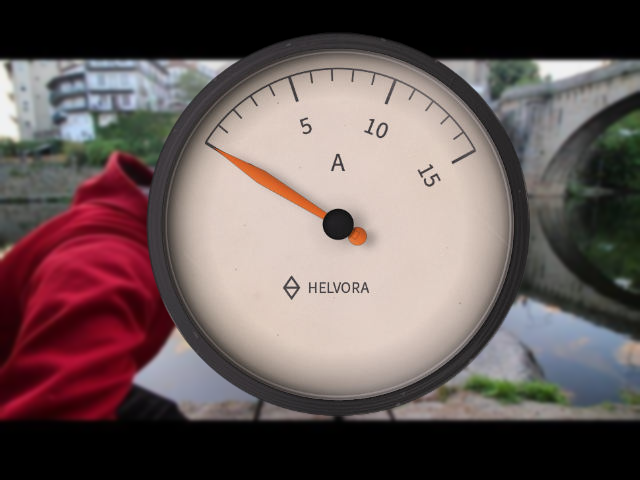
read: 0 A
